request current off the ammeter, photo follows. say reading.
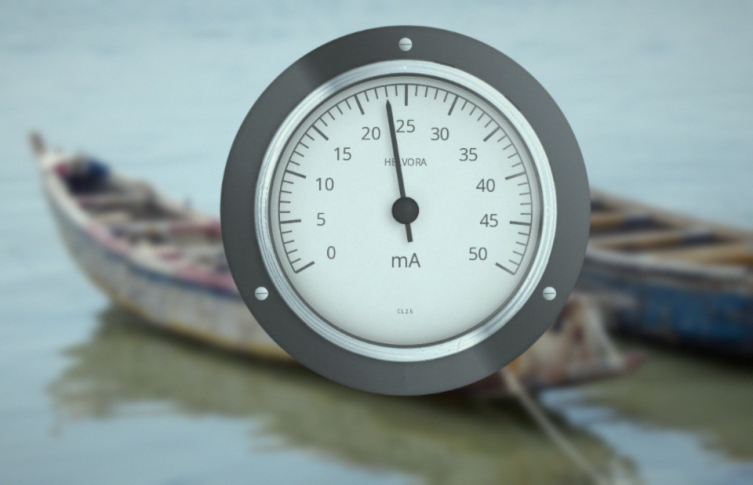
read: 23 mA
